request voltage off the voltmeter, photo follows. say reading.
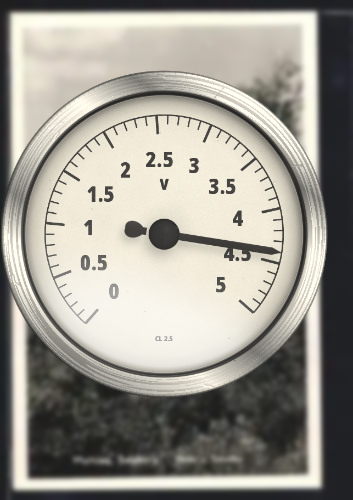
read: 4.4 V
